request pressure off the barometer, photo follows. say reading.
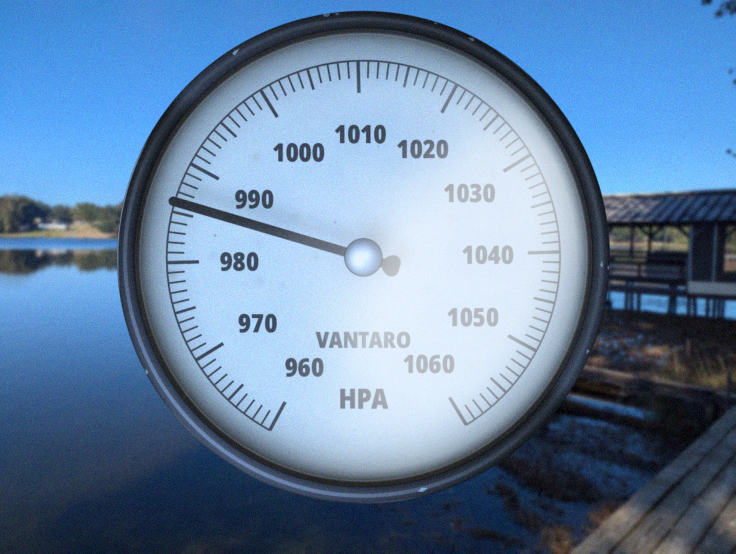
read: 986 hPa
